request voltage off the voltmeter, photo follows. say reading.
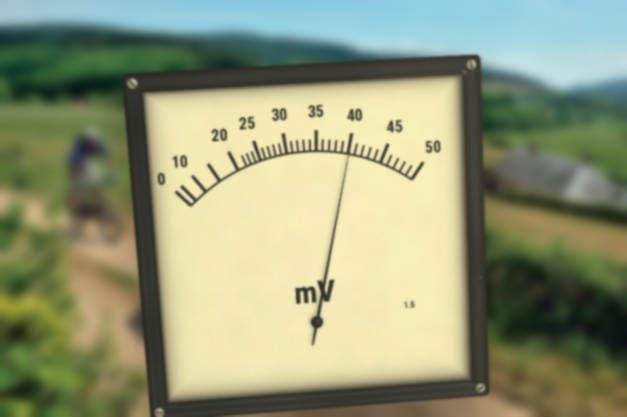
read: 40 mV
